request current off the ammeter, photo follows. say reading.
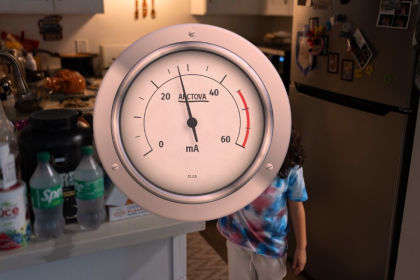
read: 27.5 mA
